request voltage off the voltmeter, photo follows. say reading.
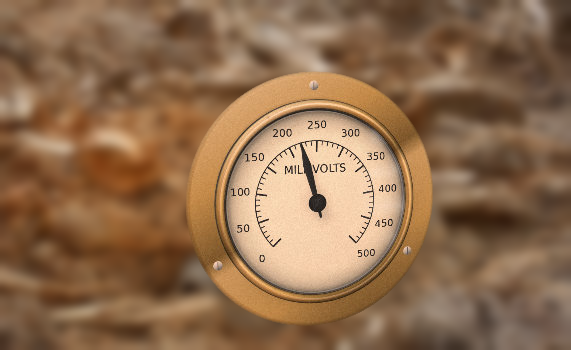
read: 220 mV
